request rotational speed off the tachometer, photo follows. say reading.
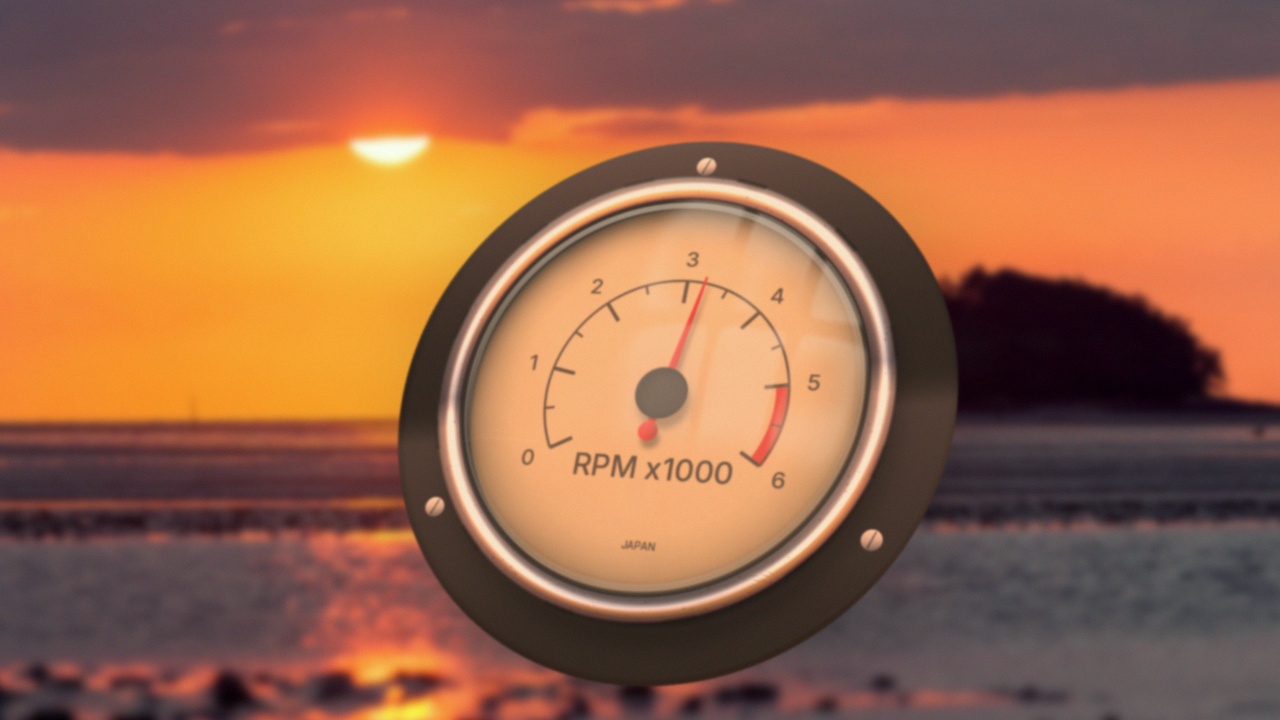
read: 3250 rpm
